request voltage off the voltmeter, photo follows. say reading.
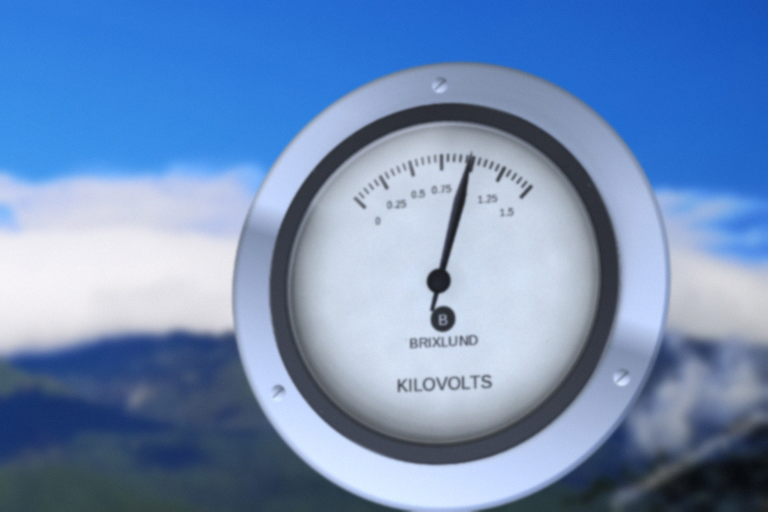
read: 1 kV
